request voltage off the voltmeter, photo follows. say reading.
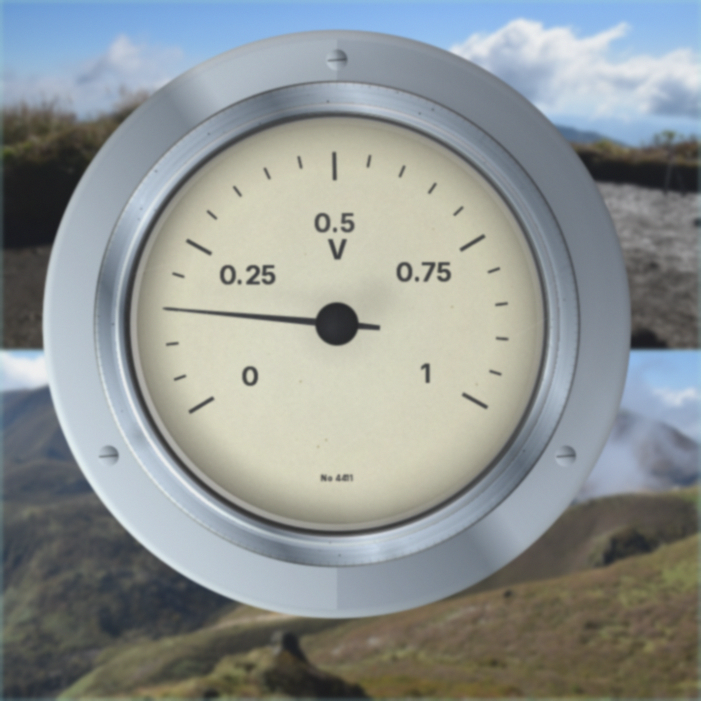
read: 0.15 V
